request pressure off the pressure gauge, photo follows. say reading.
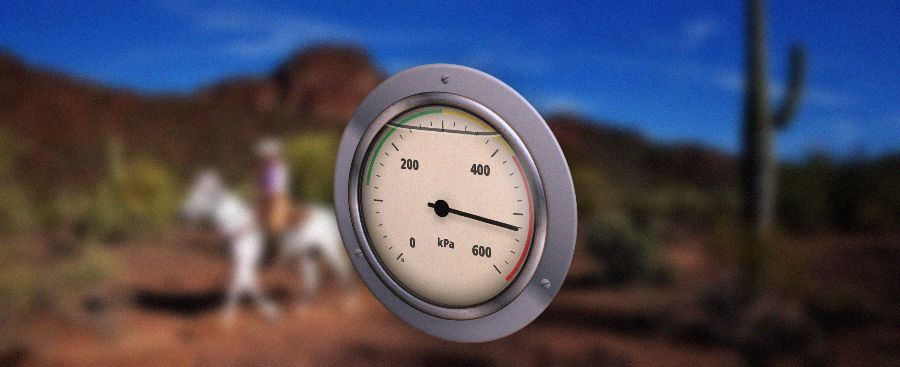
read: 520 kPa
